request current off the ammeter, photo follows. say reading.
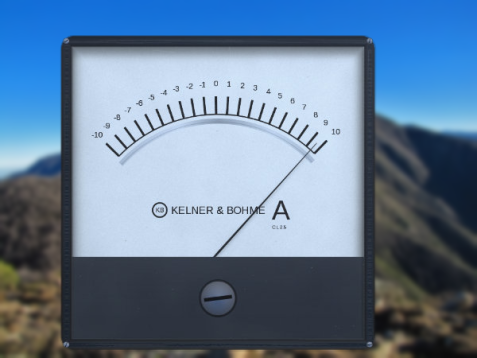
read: 9.5 A
